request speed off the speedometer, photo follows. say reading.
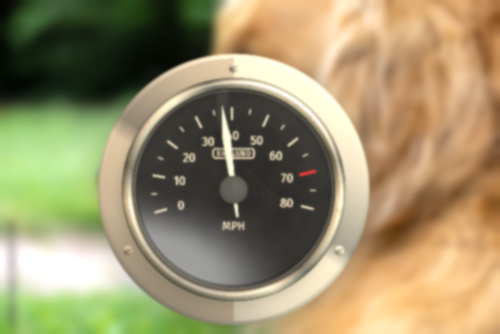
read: 37.5 mph
